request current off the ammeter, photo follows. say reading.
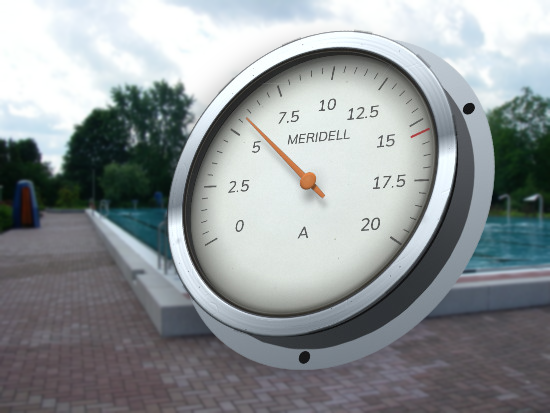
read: 5.75 A
